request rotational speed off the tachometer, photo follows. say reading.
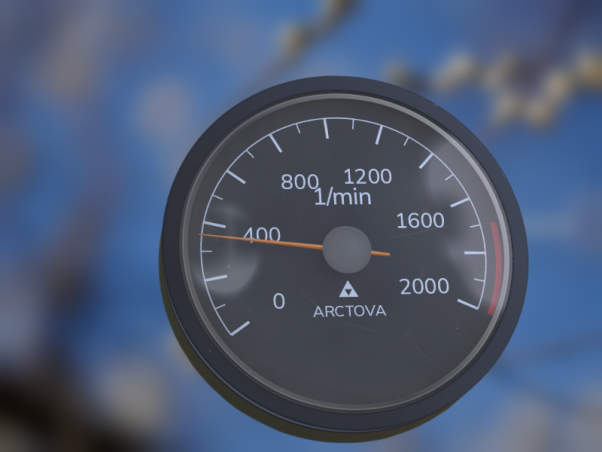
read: 350 rpm
